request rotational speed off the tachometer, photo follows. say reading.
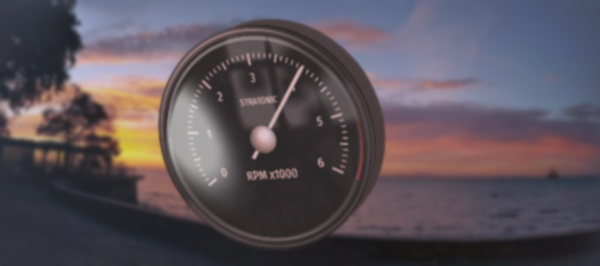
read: 4000 rpm
